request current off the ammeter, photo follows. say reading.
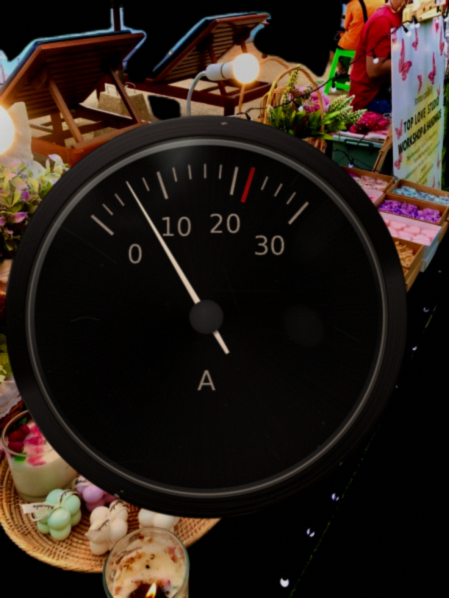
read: 6 A
